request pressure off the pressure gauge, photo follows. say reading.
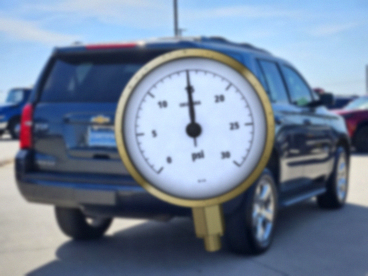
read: 15 psi
